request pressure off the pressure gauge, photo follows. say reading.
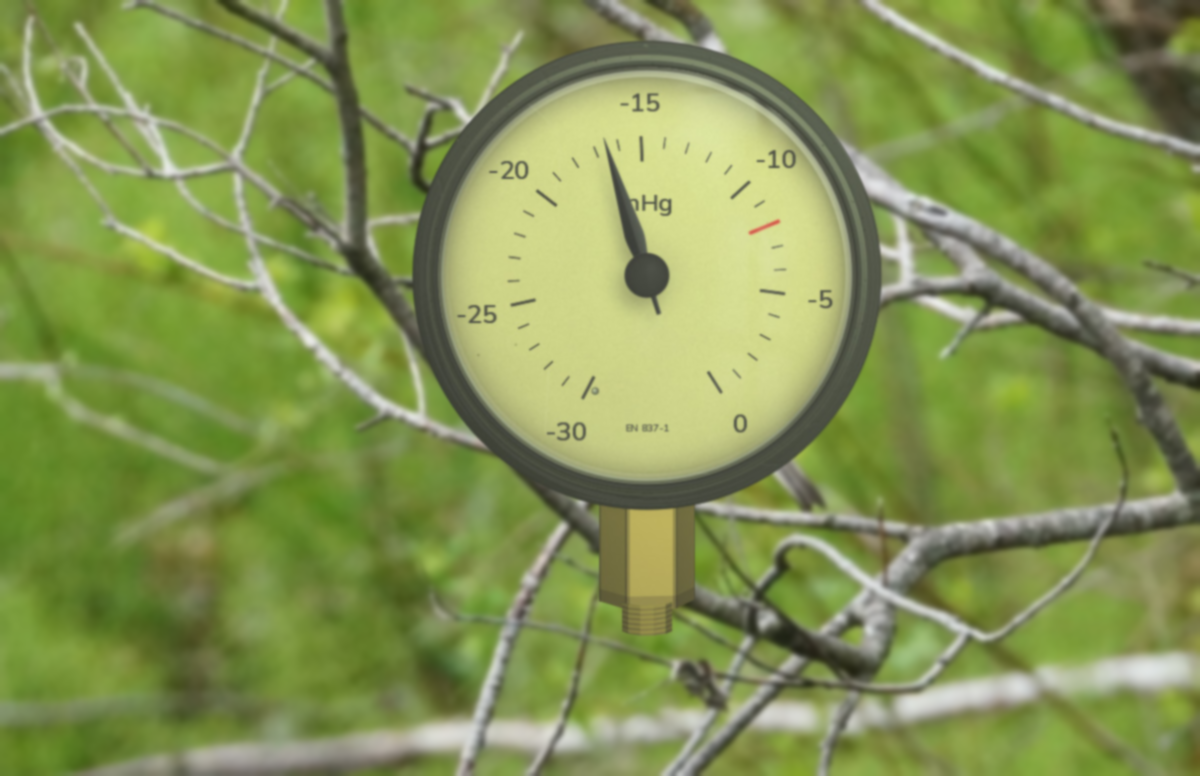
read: -16.5 inHg
